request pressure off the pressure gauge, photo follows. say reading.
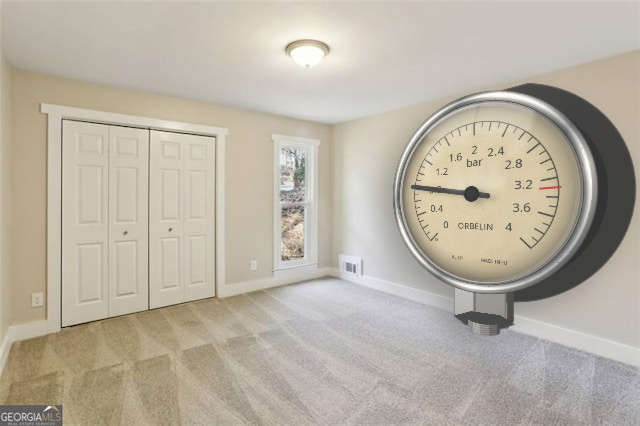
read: 0.8 bar
